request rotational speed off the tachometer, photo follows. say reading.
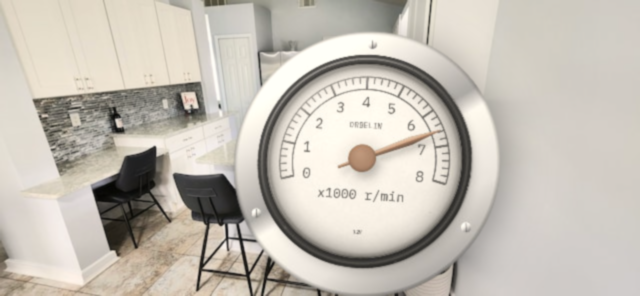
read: 6600 rpm
